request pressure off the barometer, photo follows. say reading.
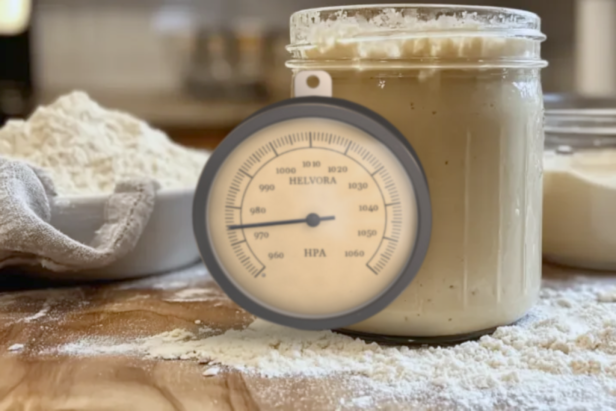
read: 975 hPa
